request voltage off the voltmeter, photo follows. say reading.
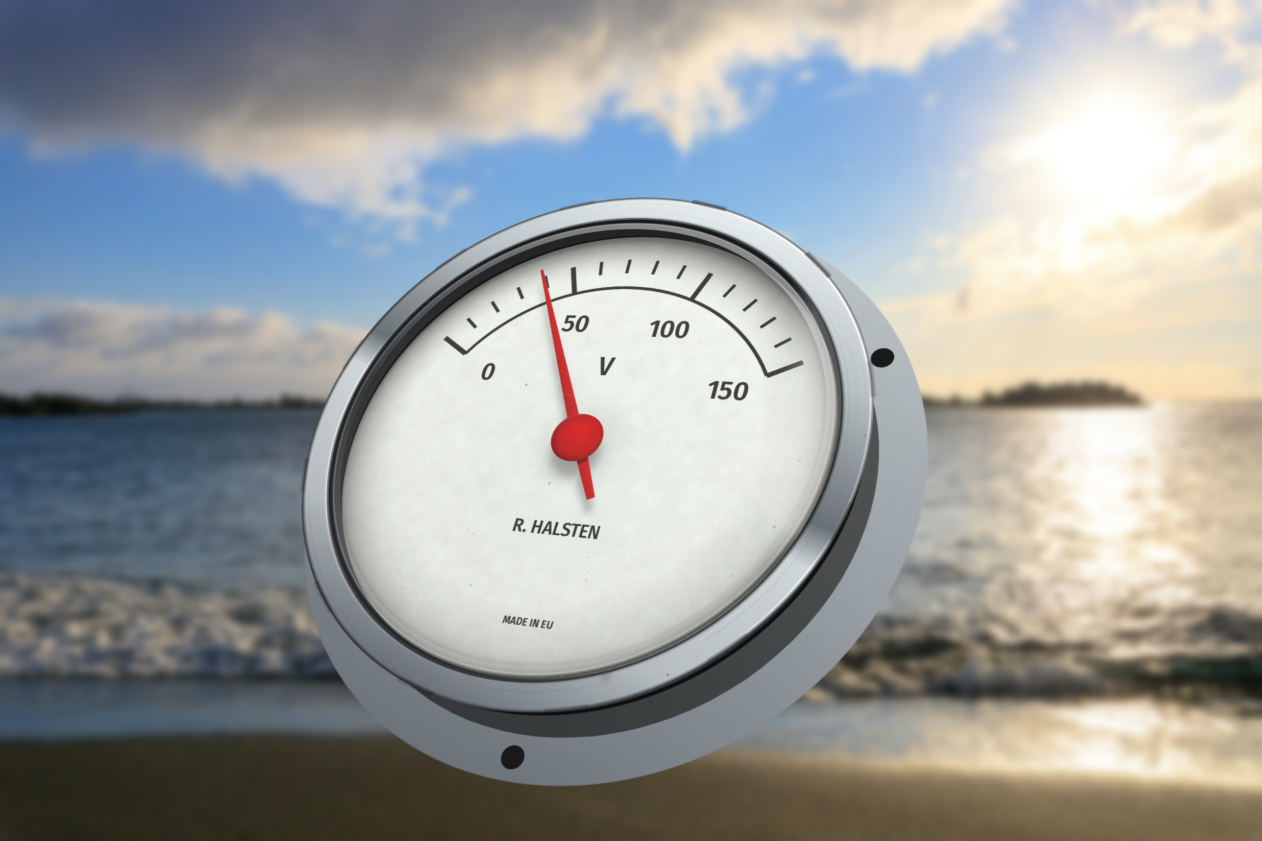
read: 40 V
